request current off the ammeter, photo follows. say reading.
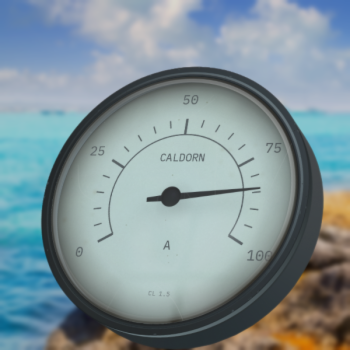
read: 85 A
